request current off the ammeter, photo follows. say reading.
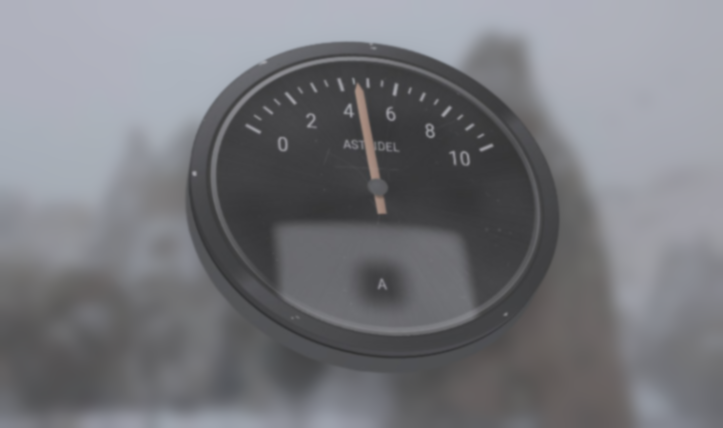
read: 4.5 A
